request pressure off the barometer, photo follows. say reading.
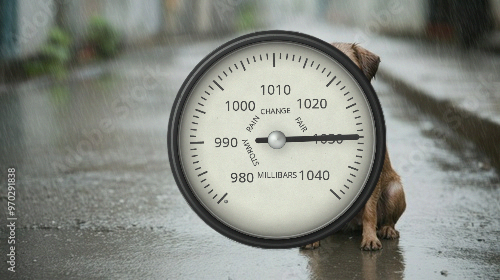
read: 1030 mbar
